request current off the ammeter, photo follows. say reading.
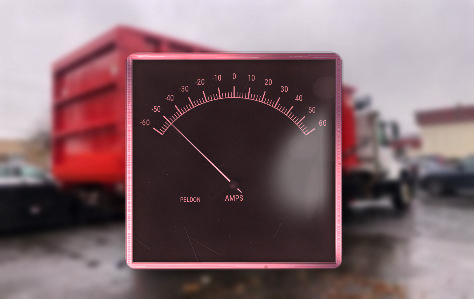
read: -50 A
